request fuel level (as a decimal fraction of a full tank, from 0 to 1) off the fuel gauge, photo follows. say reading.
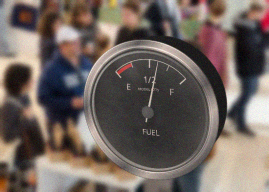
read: 0.625
